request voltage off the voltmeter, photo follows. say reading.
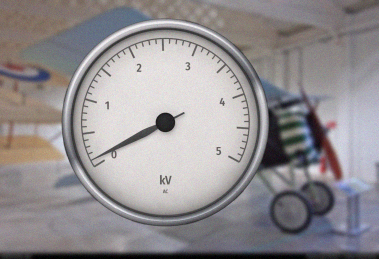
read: 0.1 kV
